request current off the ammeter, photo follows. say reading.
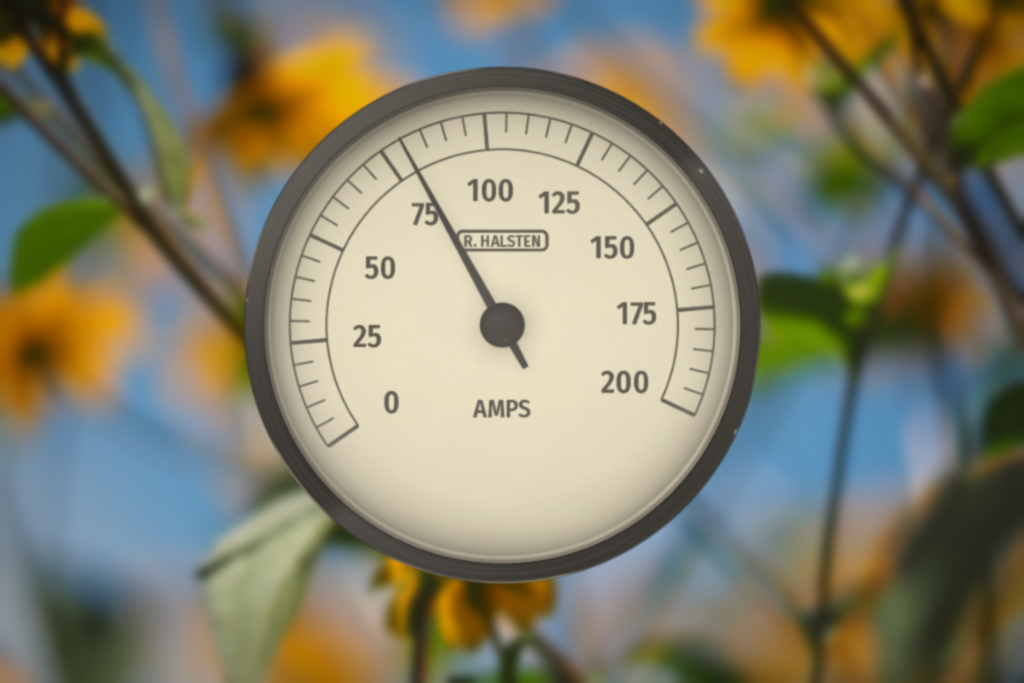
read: 80 A
